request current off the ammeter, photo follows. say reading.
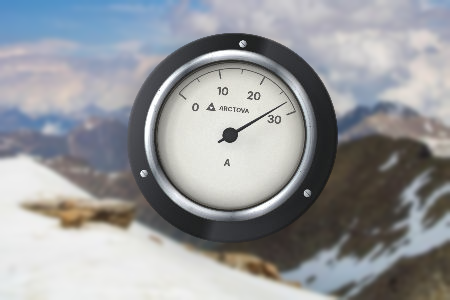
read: 27.5 A
